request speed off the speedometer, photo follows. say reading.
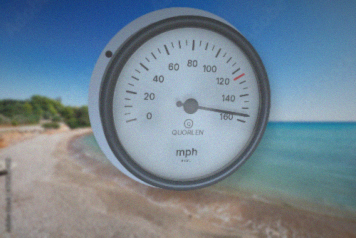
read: 155 mph
